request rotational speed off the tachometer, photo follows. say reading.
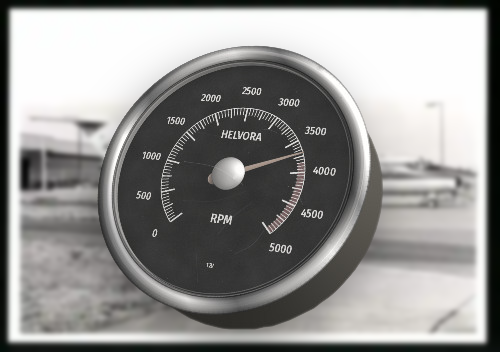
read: 3750 rpm
